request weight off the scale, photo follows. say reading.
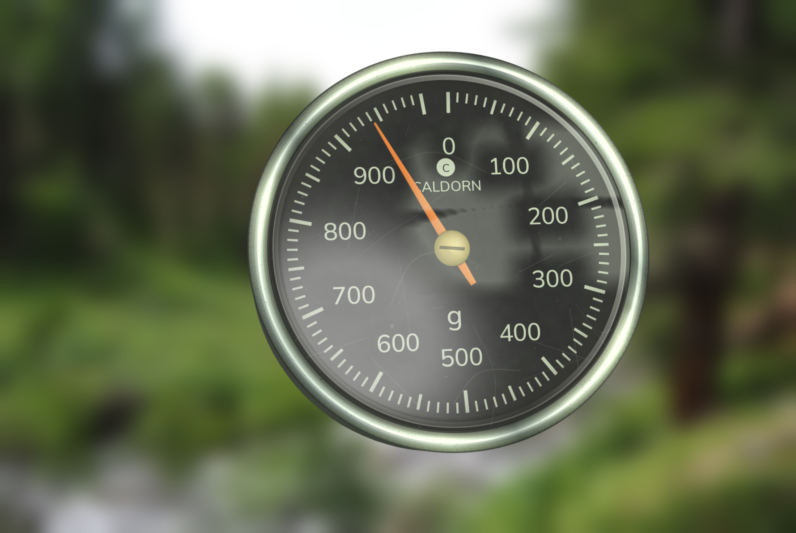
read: 940 g
